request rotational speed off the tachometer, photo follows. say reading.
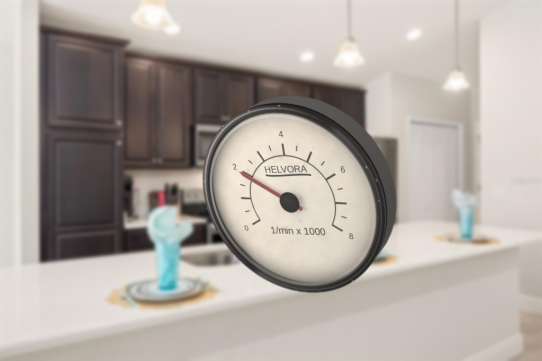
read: 2000 rpm
